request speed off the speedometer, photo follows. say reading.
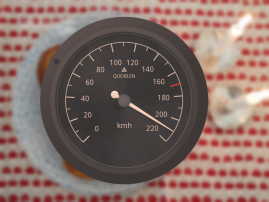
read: 210 km/h
